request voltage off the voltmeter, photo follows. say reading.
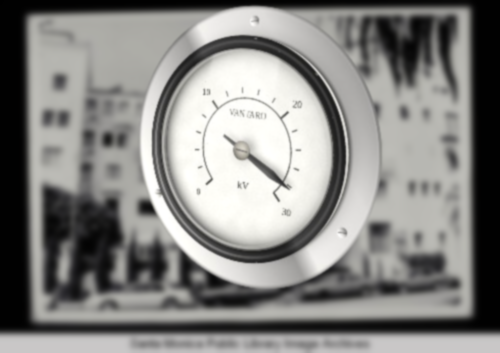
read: 28 kV
